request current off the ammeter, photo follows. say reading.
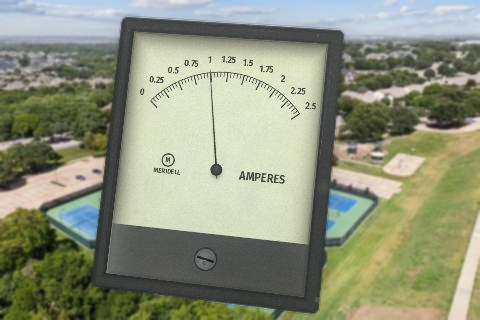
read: 1 A
